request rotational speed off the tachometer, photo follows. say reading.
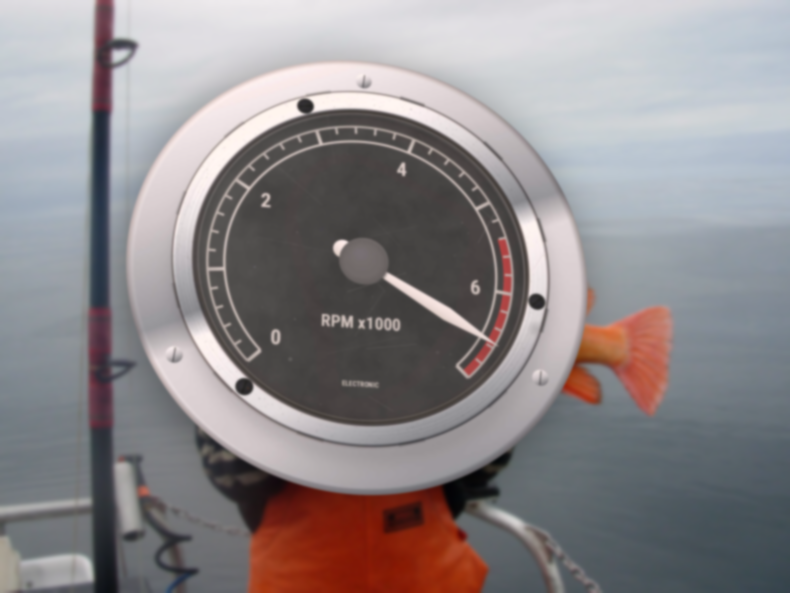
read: 6600 rpm
